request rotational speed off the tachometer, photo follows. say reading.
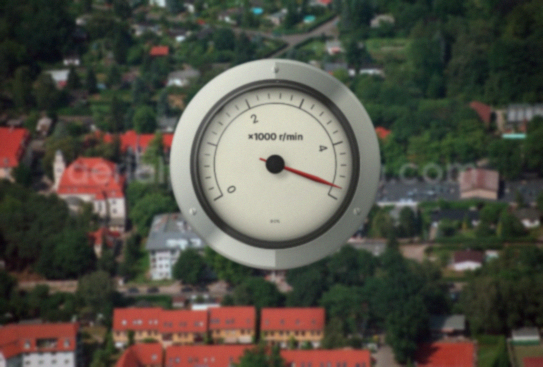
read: 4800 rpm
